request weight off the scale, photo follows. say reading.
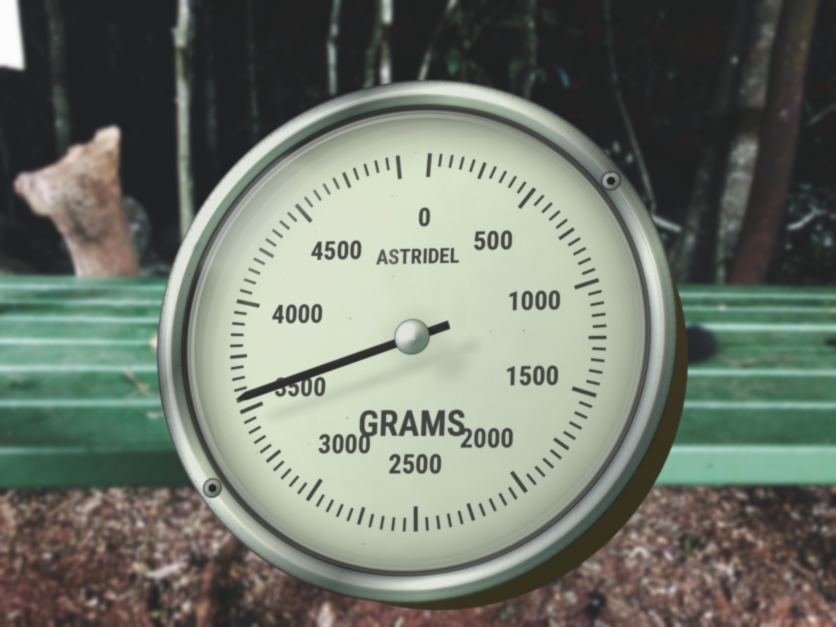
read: 3550 g
